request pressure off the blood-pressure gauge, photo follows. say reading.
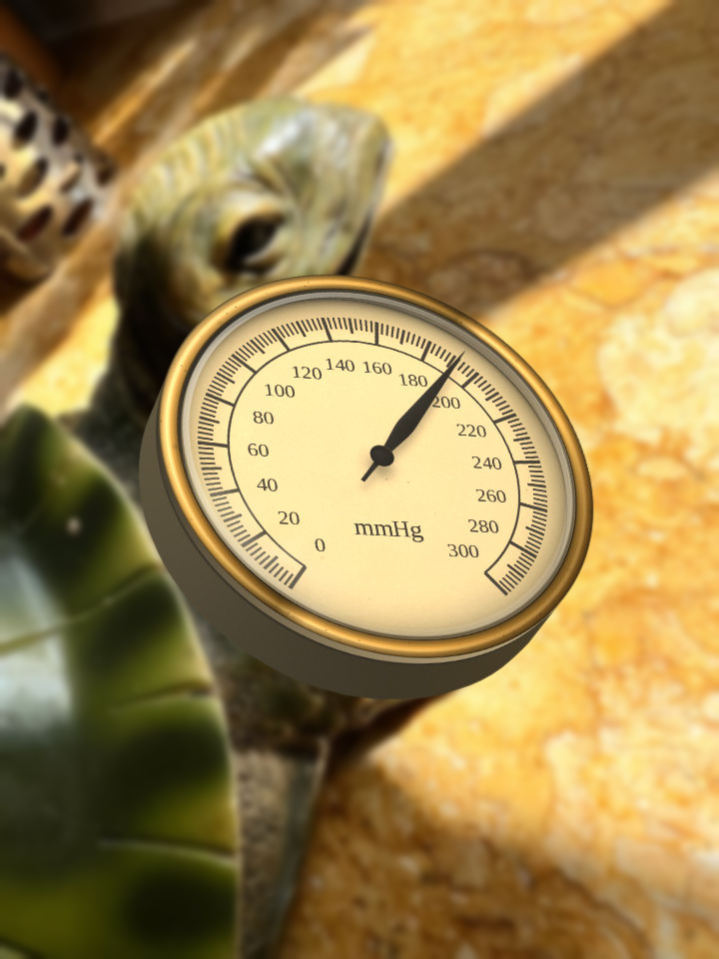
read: 192 mmHg
